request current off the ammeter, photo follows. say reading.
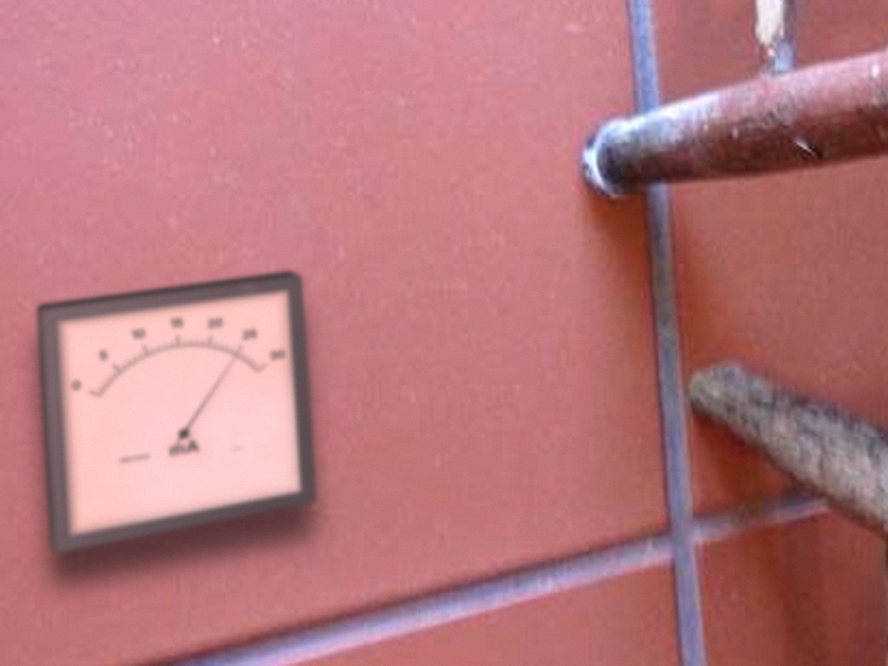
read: 25 mA
